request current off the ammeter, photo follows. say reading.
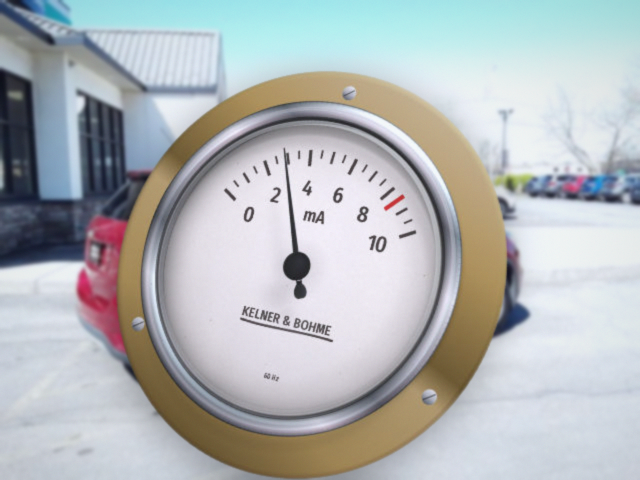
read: 3 mA
